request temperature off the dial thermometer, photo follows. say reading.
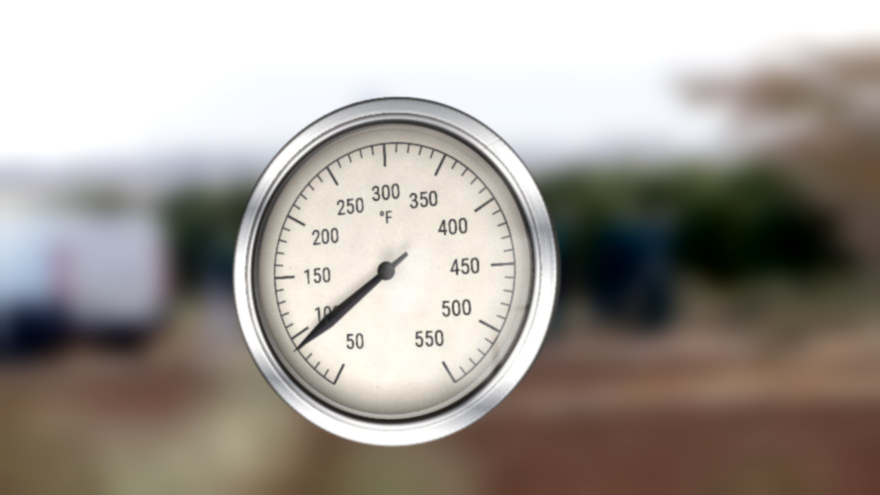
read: 90 °F
